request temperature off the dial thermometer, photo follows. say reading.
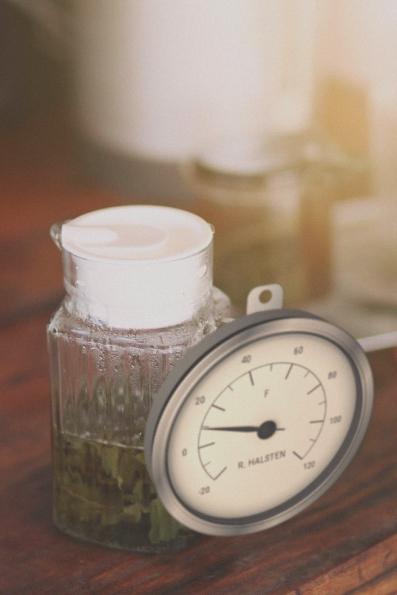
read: 10 °F
